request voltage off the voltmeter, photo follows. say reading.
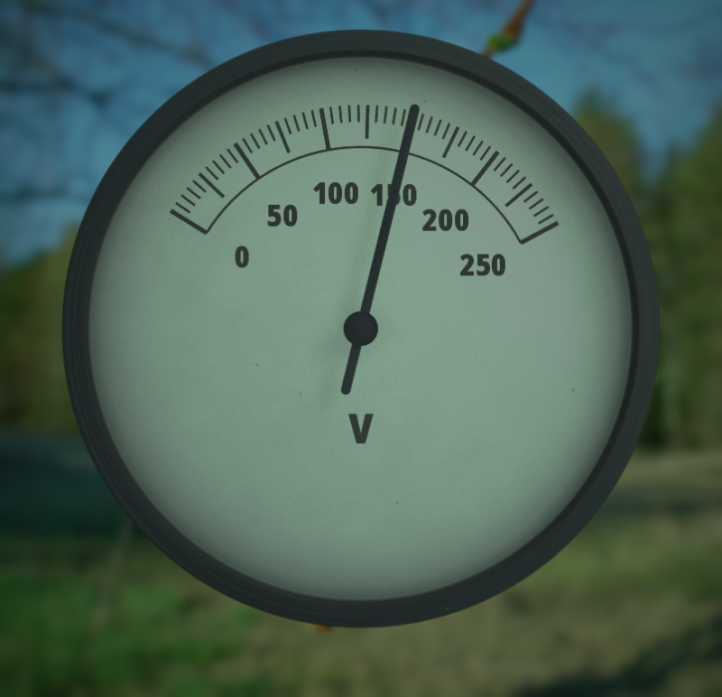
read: 150 V
